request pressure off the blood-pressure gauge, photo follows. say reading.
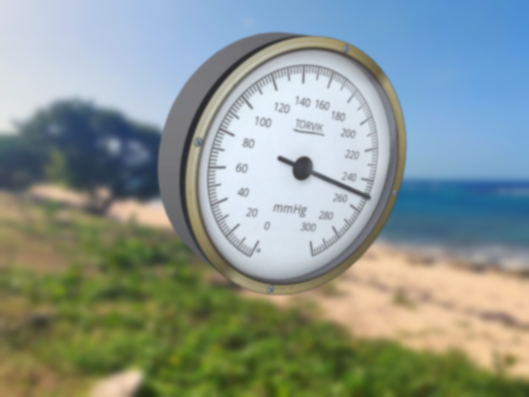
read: 250 mmHg
